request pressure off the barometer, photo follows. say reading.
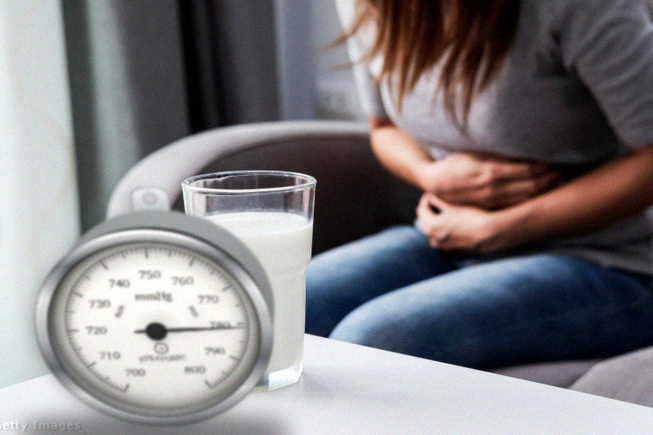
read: 780 mmHg
